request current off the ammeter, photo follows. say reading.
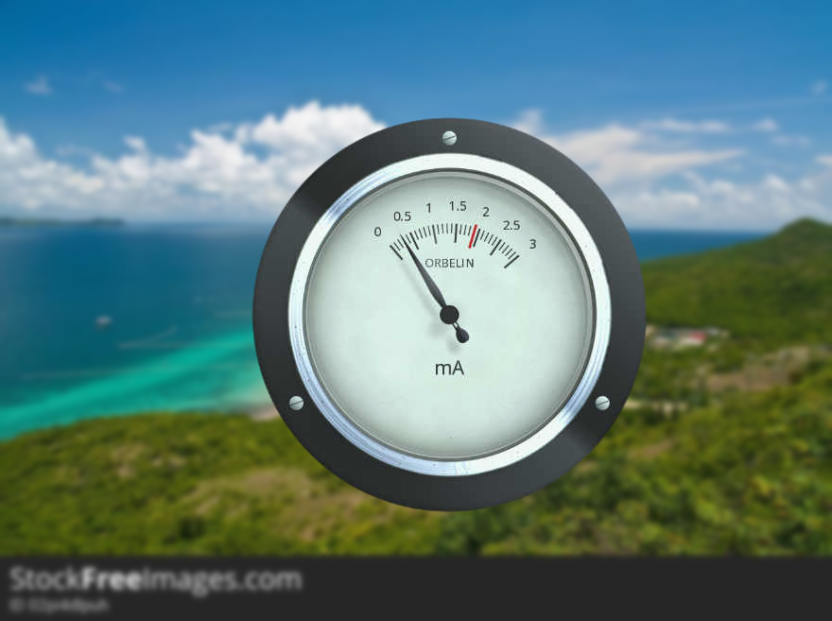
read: 0.3 mA
